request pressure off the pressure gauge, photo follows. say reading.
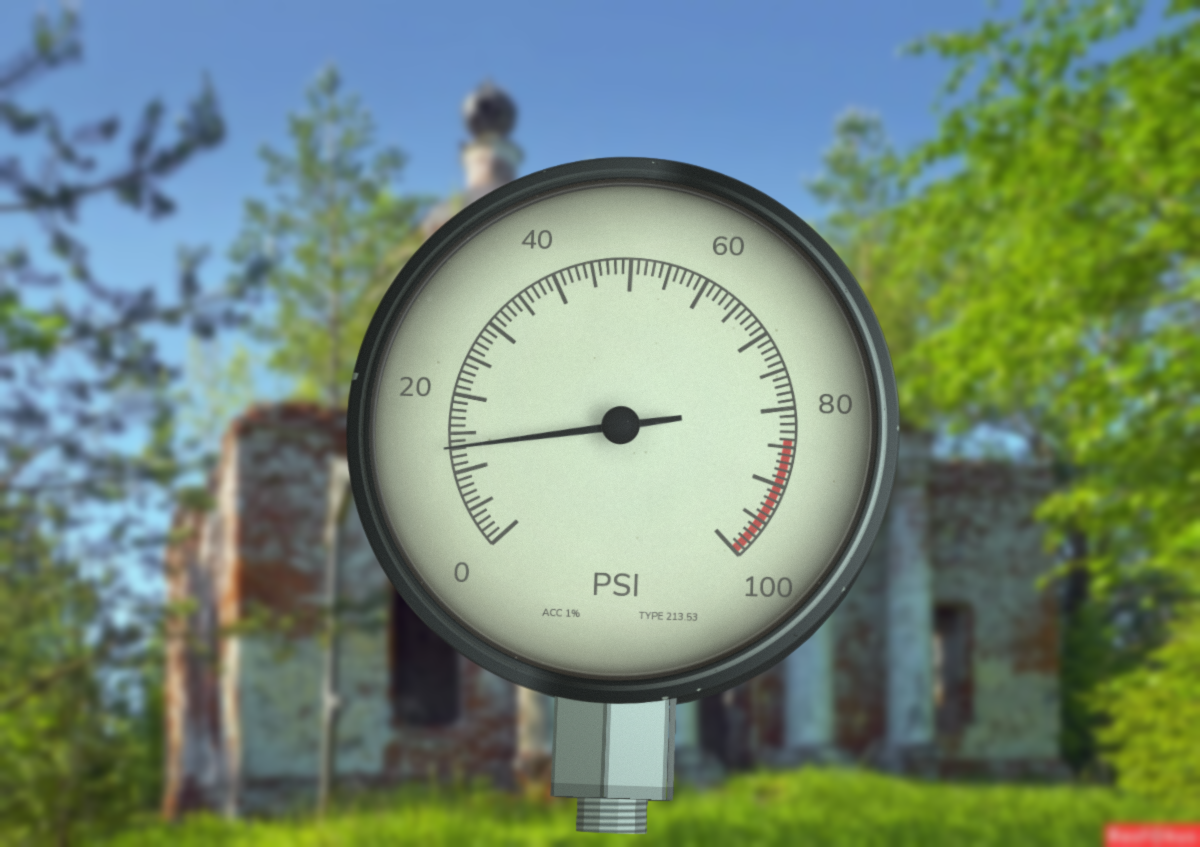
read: 13 psi
